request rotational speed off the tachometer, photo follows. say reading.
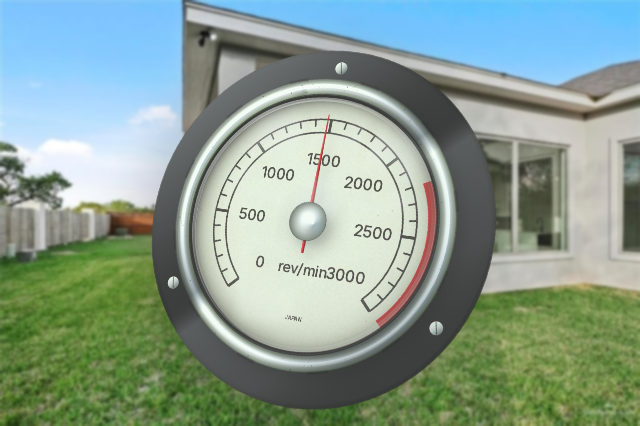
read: 1500 rpm
